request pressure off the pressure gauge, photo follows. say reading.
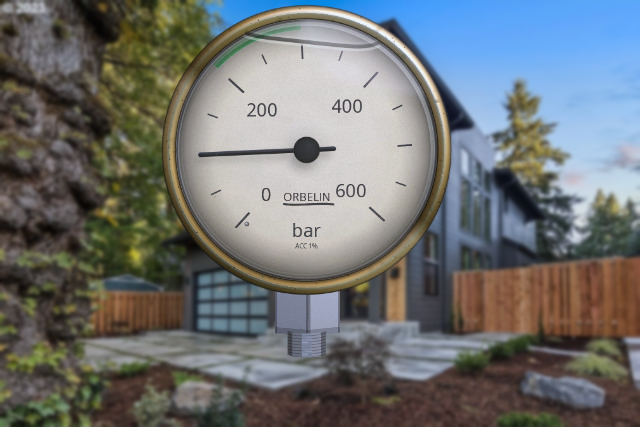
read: 100 bar
